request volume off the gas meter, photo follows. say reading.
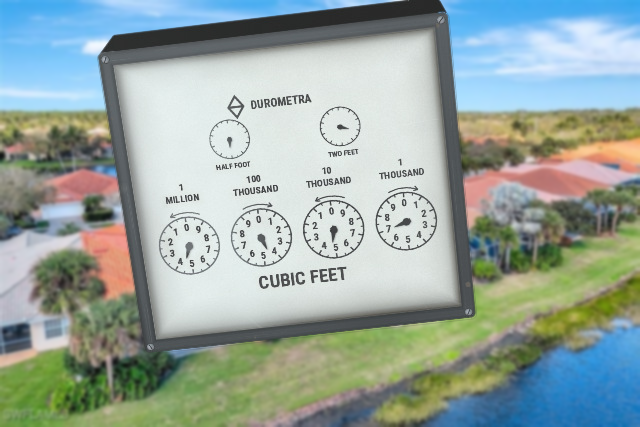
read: 444700 ft³
